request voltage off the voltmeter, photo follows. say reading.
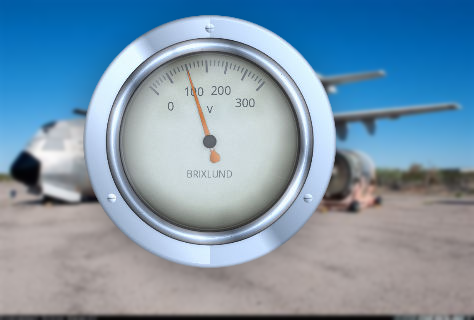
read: 100 V
